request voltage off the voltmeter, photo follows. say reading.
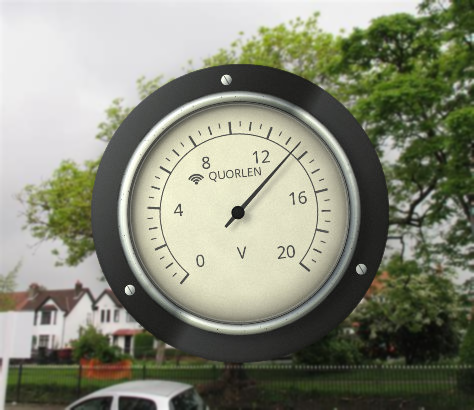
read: 13.5 V
